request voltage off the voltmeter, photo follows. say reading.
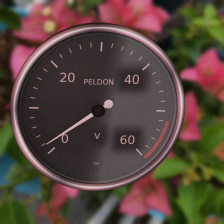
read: 2 V
